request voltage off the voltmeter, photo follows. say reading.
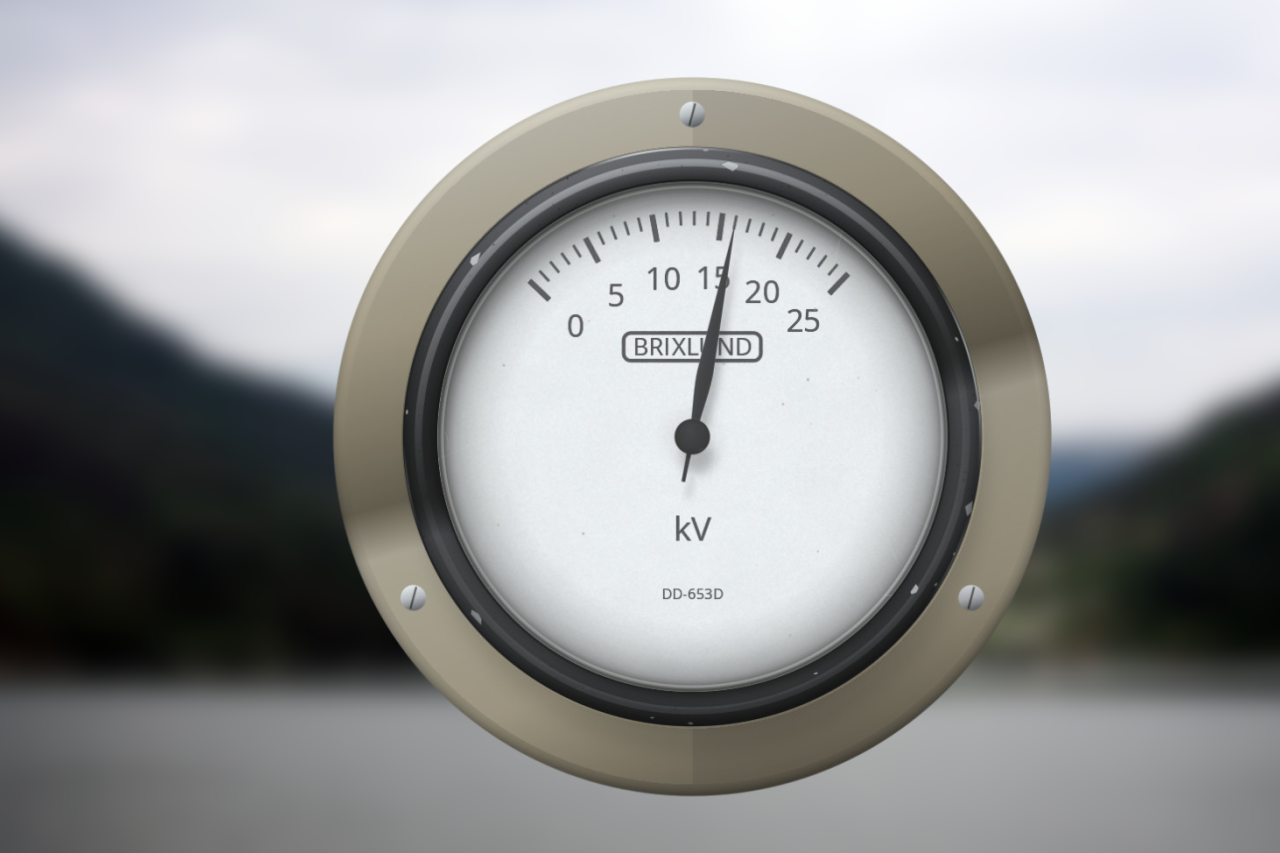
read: 16 kV
